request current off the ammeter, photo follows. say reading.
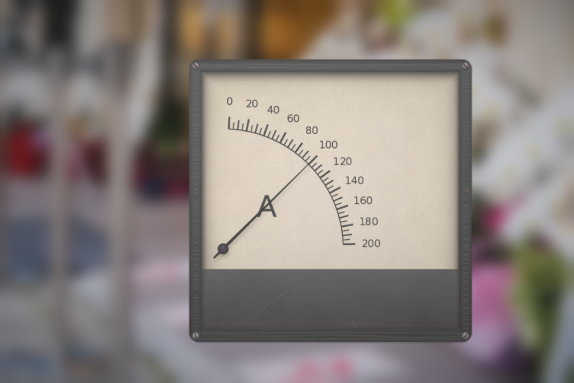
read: 100 A
